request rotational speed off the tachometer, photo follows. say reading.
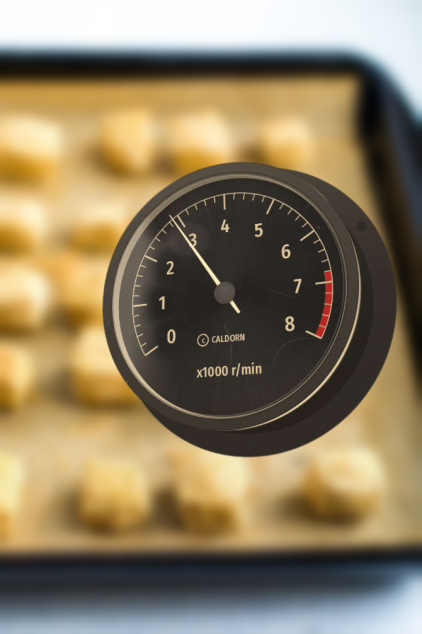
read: 2900 rpm
